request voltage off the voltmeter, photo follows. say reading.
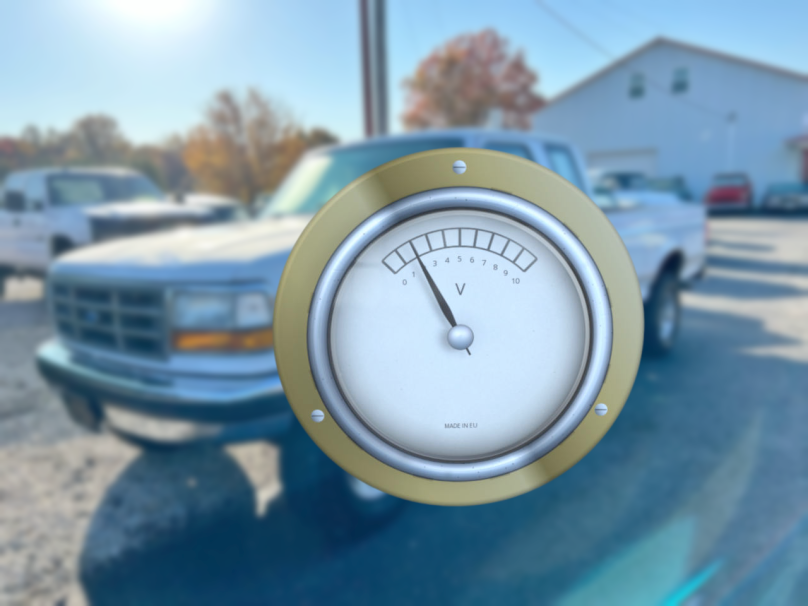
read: 2 V
